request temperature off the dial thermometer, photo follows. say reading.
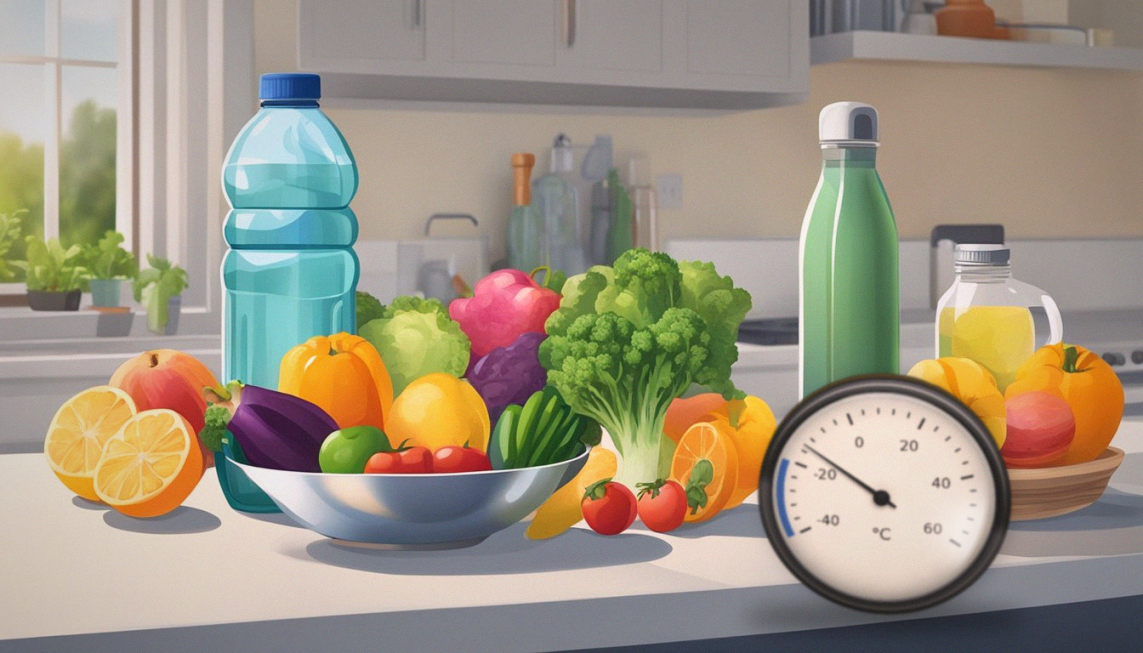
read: -14 °C
